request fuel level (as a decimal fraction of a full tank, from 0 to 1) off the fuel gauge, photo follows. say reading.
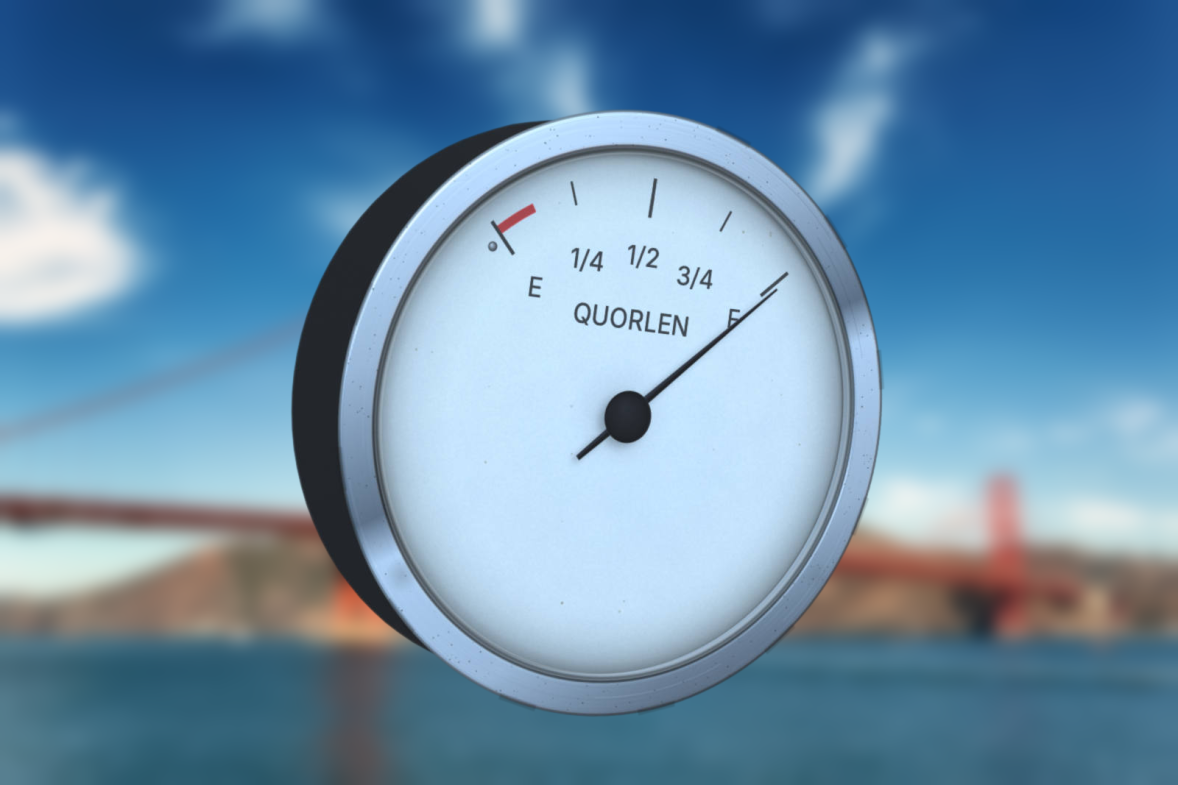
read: 1
